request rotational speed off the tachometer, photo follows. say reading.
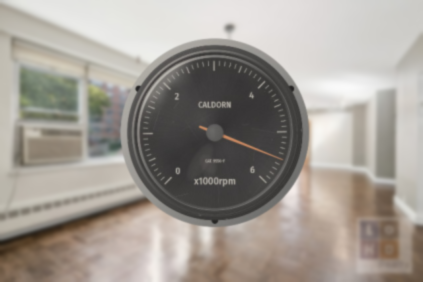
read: 5500 rpm
